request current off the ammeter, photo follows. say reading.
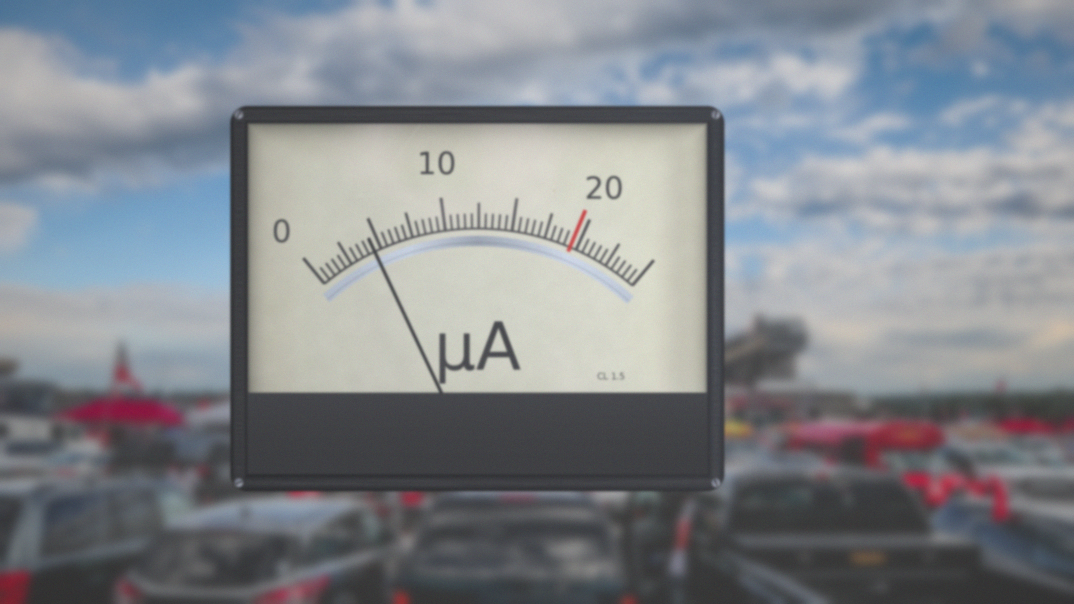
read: 4.5 µA
